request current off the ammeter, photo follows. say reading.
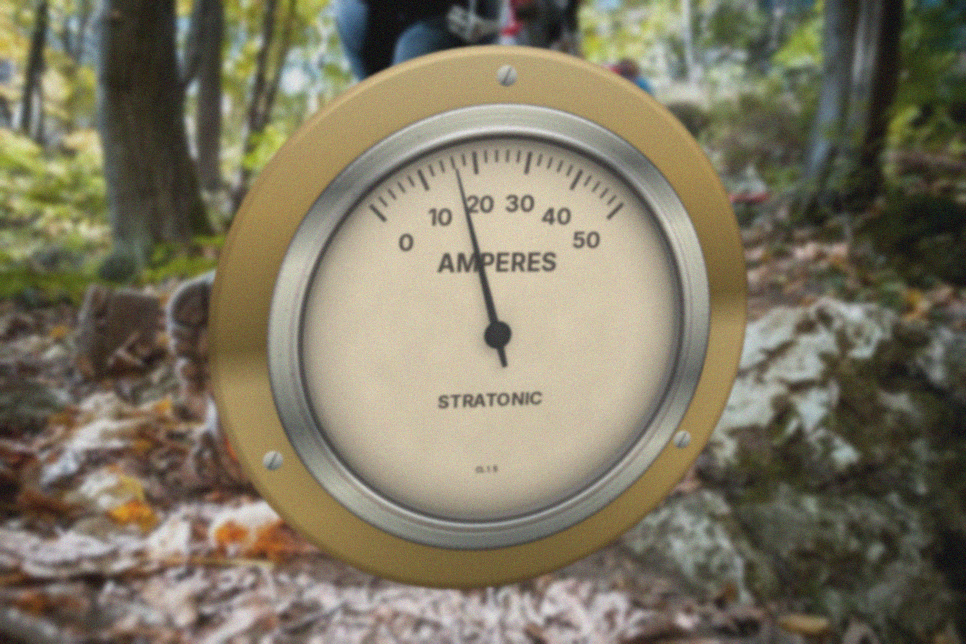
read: 16 A
